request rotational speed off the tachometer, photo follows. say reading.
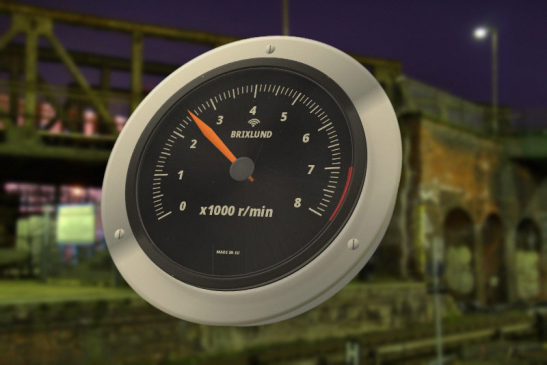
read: 2500 rpm
